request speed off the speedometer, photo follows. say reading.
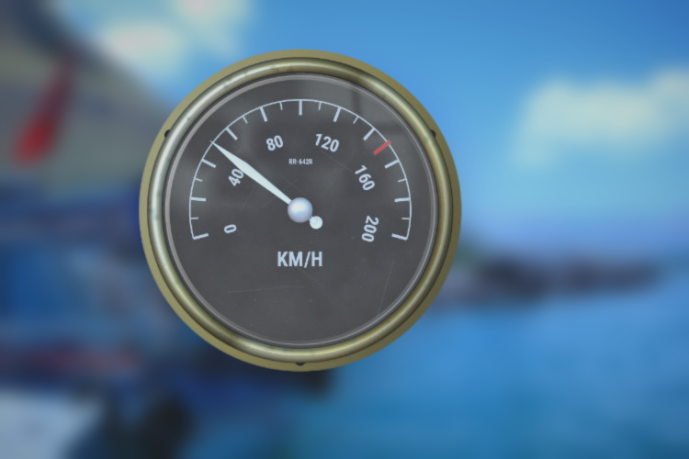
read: 50 km/h
